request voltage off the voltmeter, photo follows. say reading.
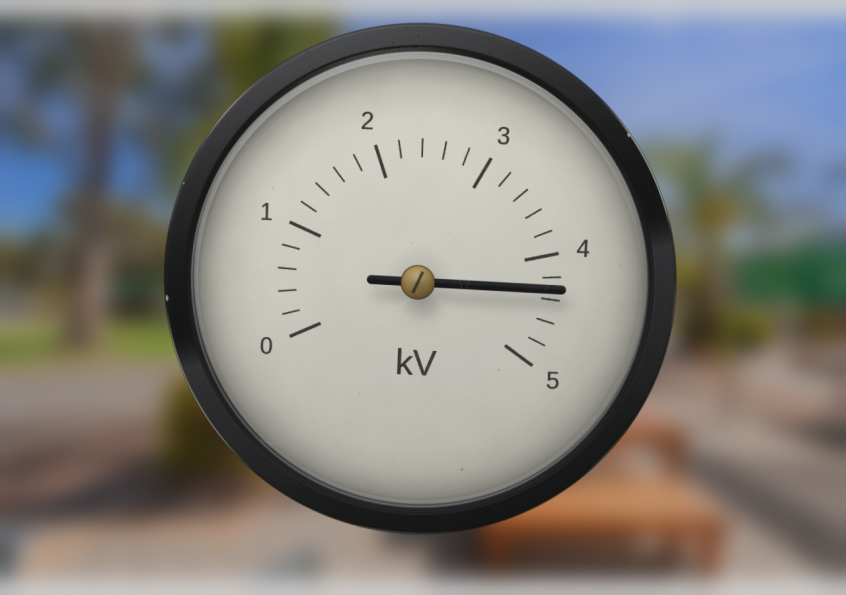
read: 4.3 kV
